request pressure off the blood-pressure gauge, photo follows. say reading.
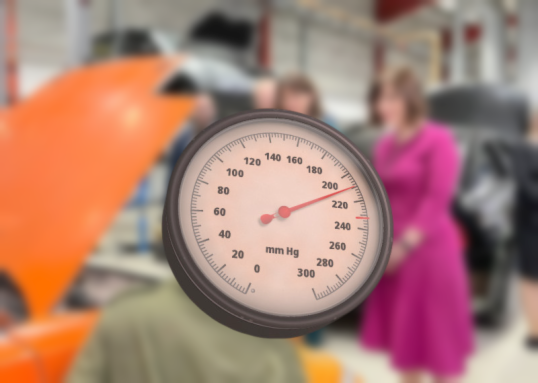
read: 210 mmHg
